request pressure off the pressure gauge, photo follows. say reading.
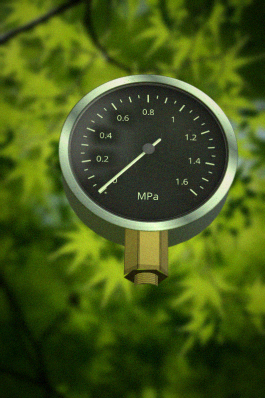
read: 0 MPa
